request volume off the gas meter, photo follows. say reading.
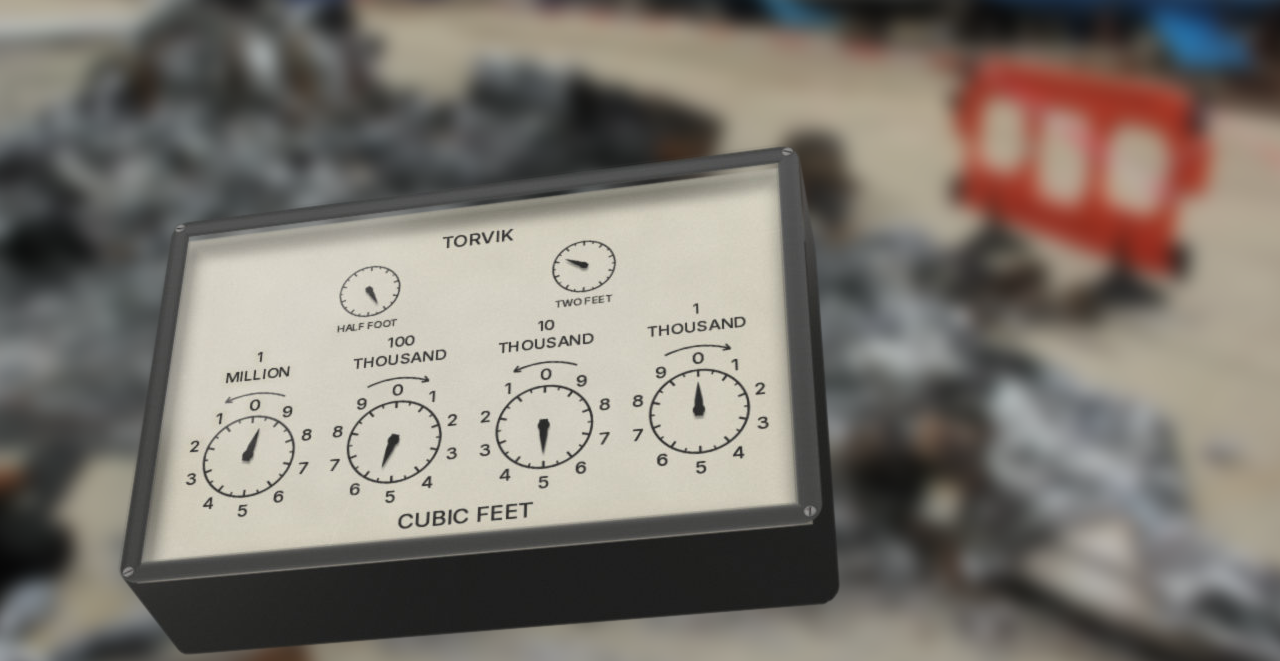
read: 955000 ft³
